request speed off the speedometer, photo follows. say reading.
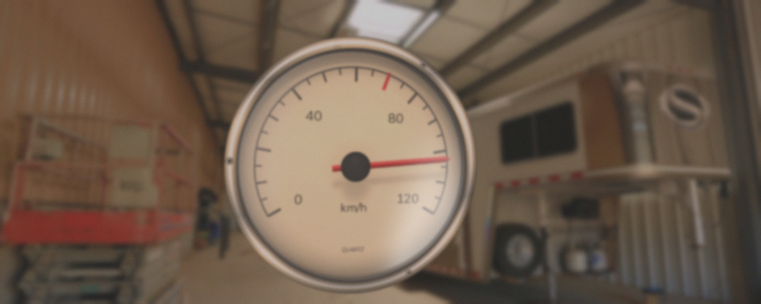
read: 102.5 km/h
